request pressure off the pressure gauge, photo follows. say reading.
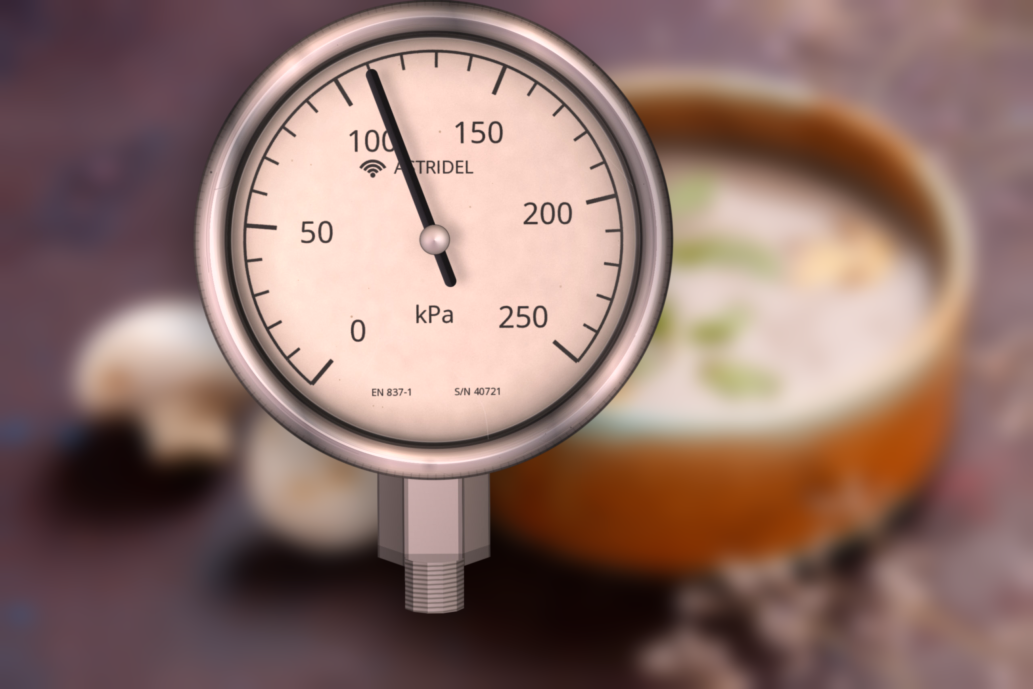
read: 110 kPa
